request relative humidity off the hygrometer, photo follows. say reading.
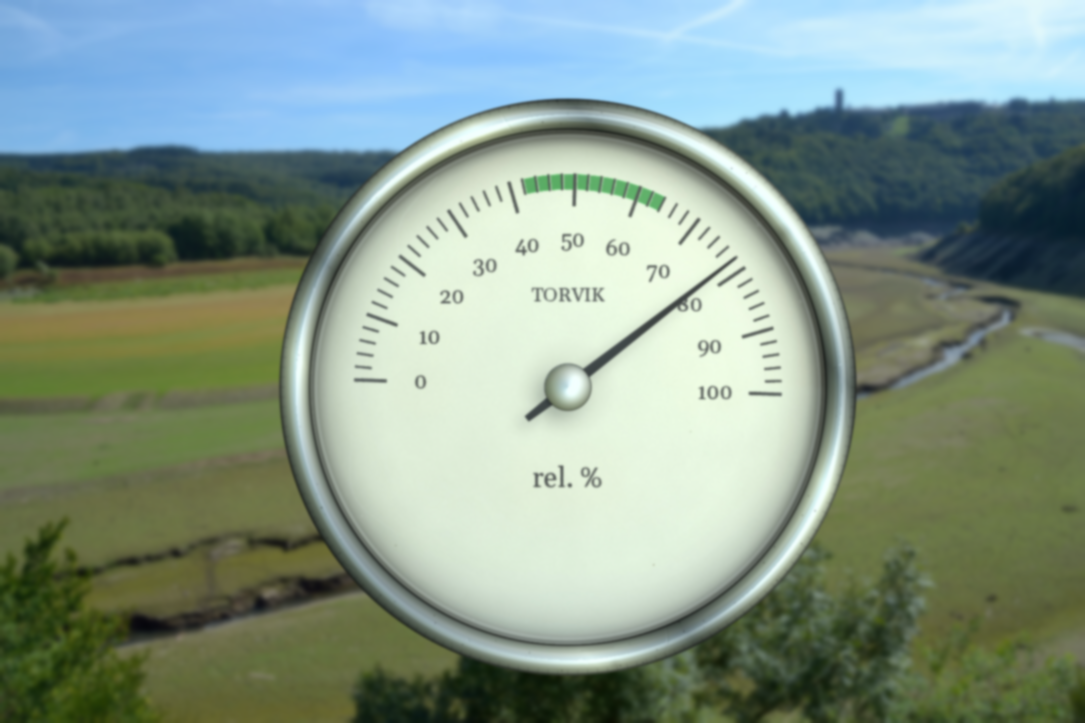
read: 78 %
